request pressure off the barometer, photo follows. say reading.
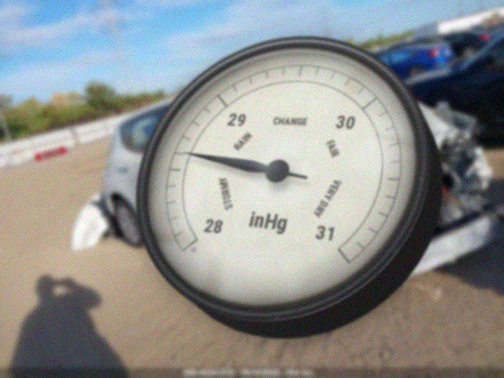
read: 28.6 inHg
